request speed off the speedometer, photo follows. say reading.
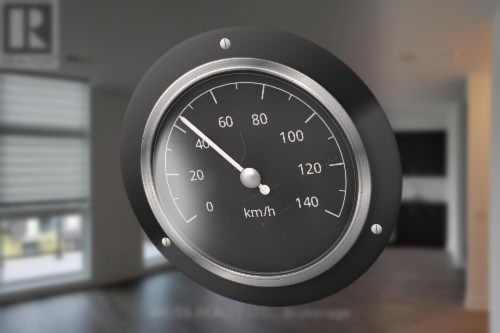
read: 45 km/h
